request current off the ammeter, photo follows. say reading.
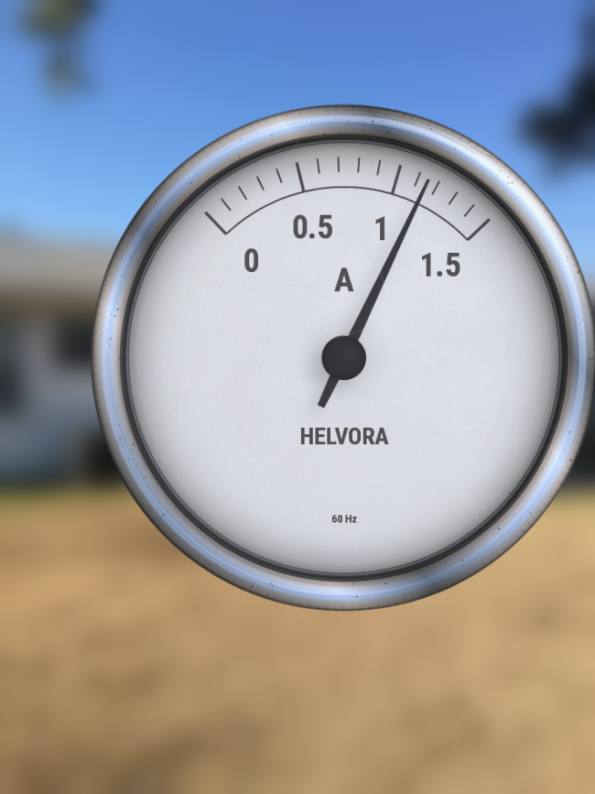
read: 1.15 A
